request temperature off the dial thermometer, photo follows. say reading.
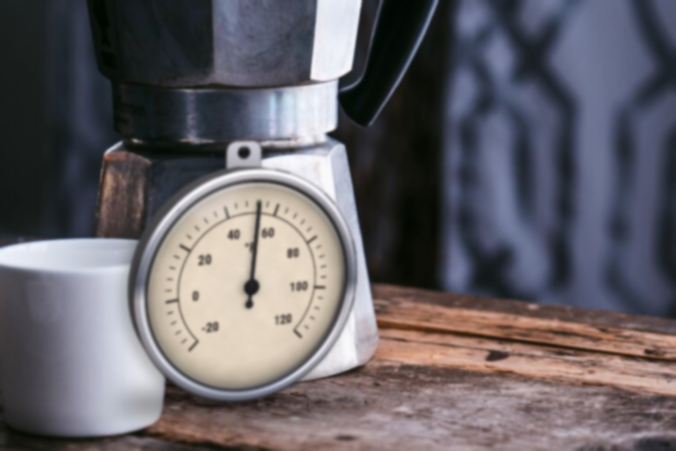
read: 52 °F
